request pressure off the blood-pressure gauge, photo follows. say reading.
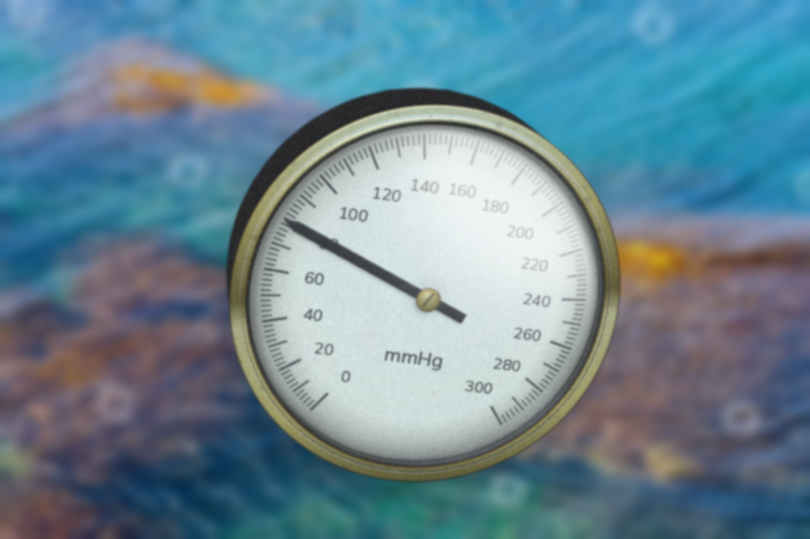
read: 80 mmHg
